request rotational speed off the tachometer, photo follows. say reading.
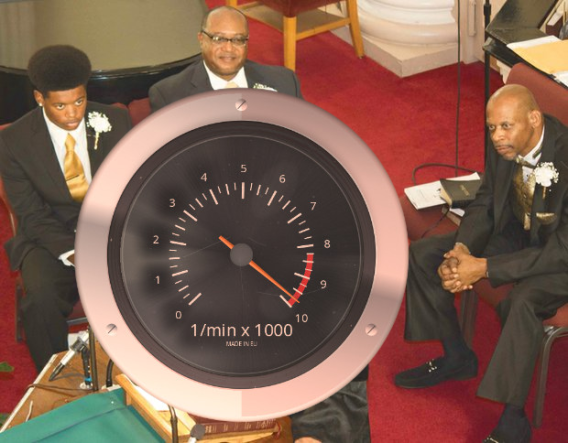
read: 9750 rpm
